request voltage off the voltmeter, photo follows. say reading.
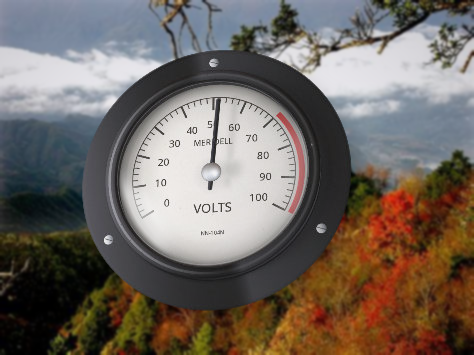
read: 52 V
